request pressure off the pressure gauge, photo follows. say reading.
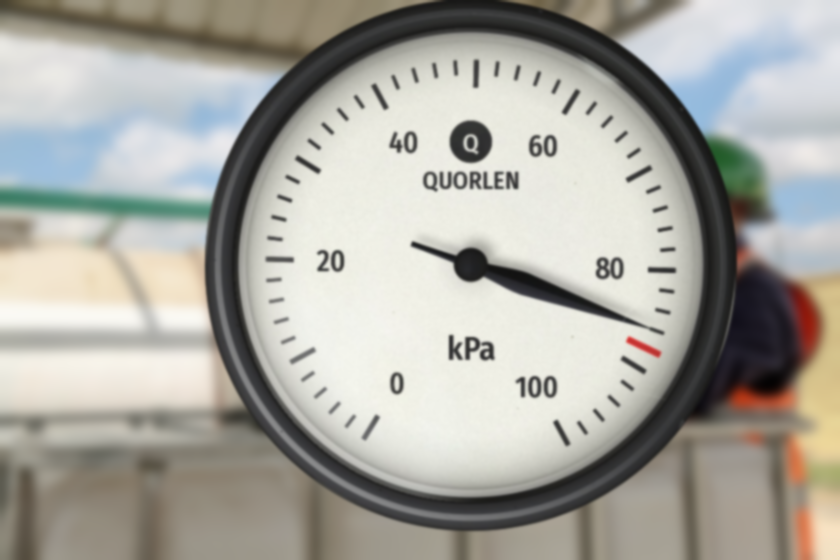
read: 86 kPa
